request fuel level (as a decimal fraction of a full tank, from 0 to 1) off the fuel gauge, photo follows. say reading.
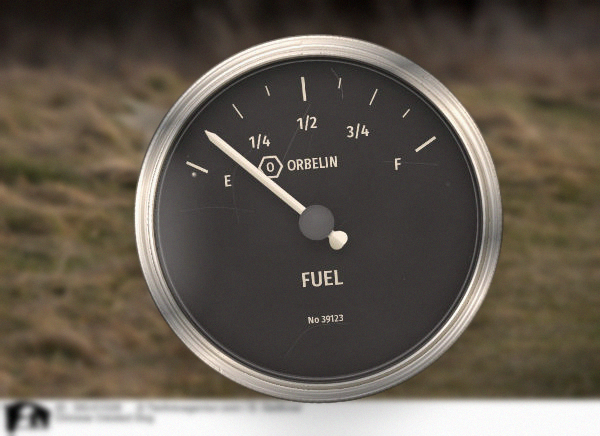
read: 0.125
